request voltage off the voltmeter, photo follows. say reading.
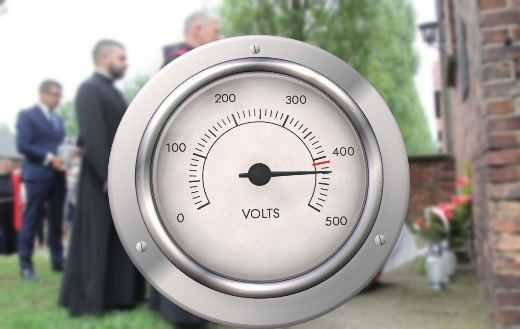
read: 430 V
